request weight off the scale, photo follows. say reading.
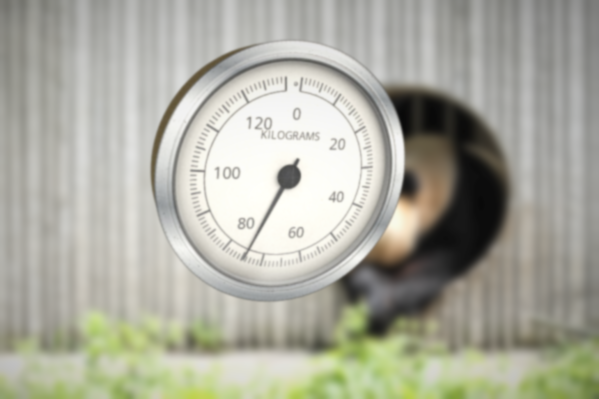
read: 75 kg
